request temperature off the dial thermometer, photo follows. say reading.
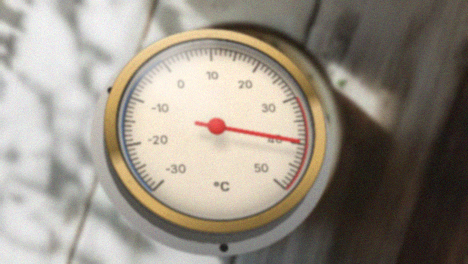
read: 40 °C
